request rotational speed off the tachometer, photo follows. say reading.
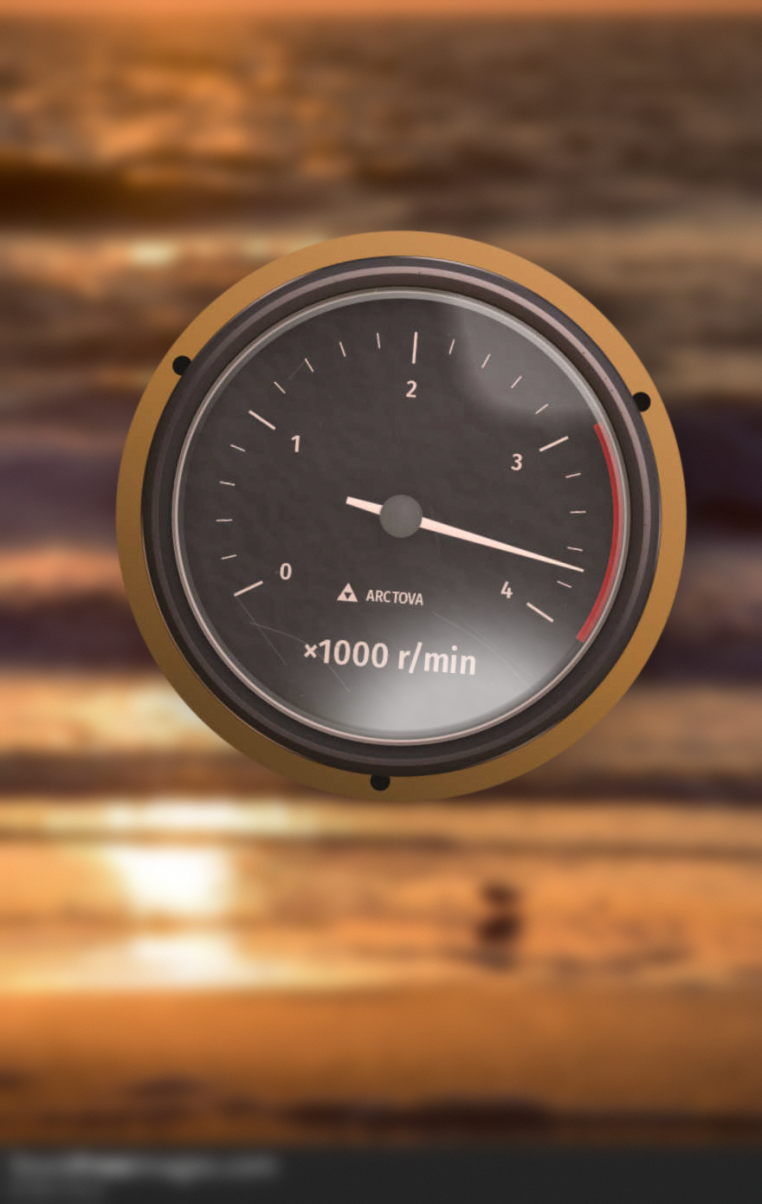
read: 3700 rpm
